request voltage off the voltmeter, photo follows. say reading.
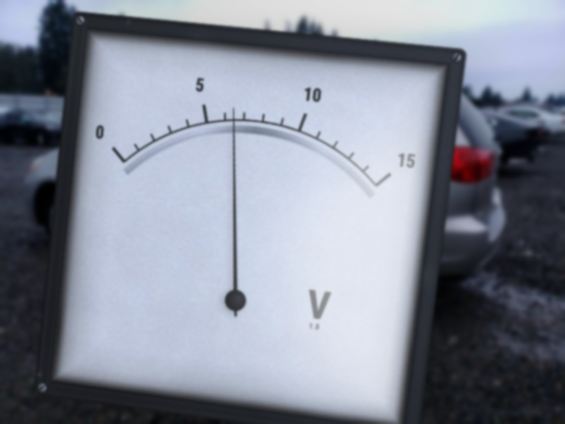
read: 6.5 V
